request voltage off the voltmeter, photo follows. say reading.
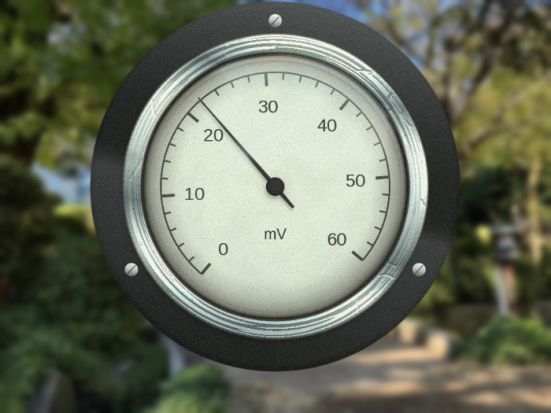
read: 22 mV
